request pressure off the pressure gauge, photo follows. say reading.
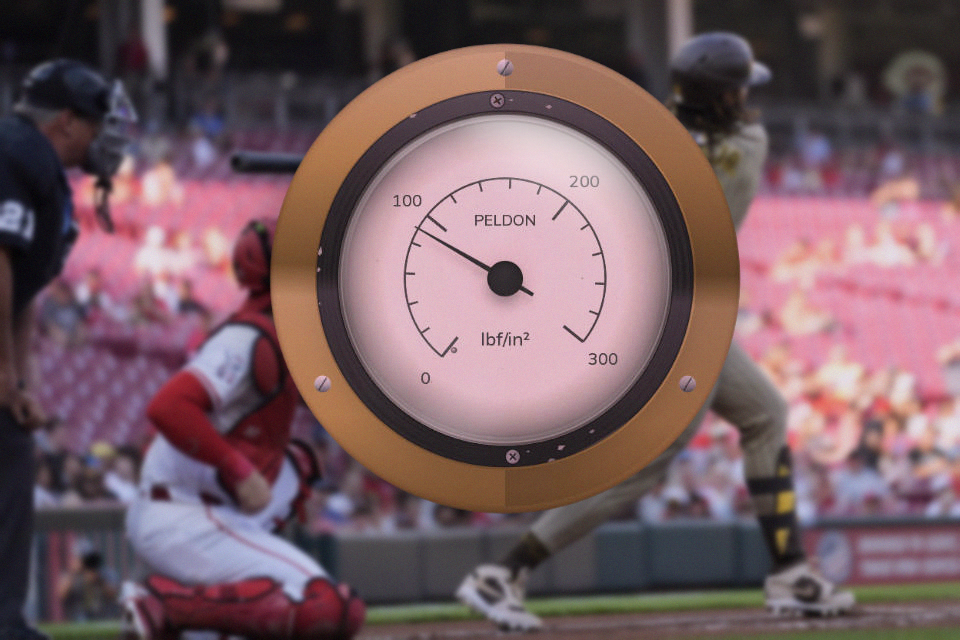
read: 90 psi
